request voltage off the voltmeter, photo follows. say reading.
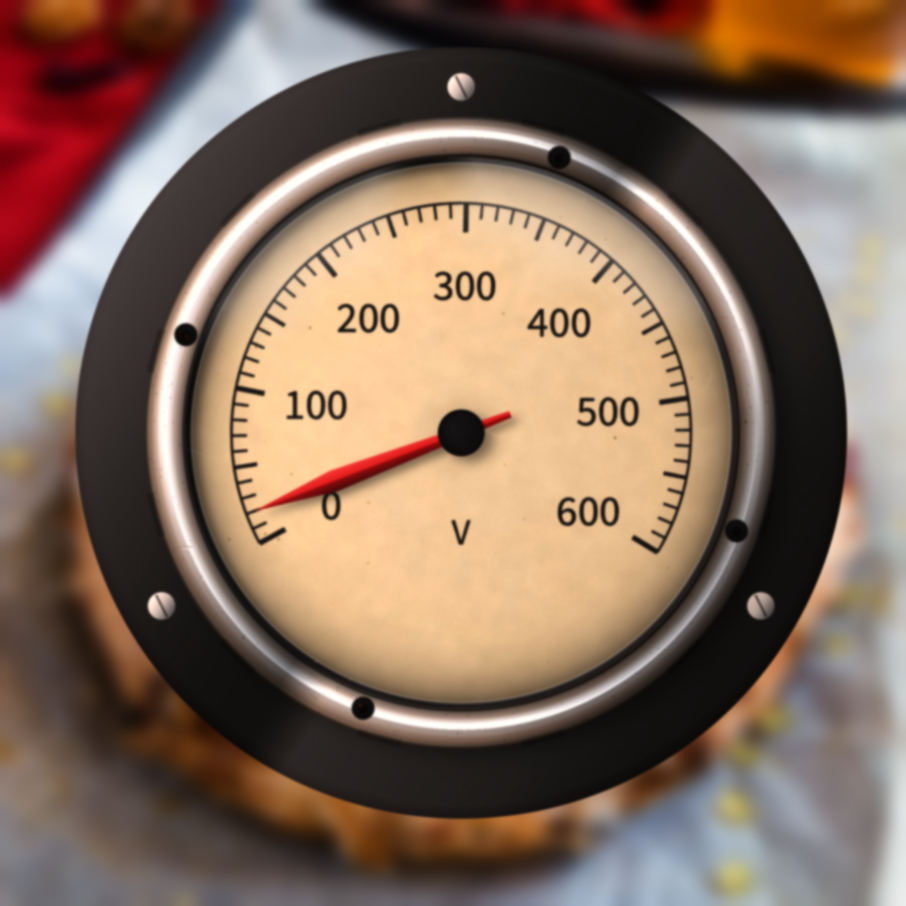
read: 20 V
